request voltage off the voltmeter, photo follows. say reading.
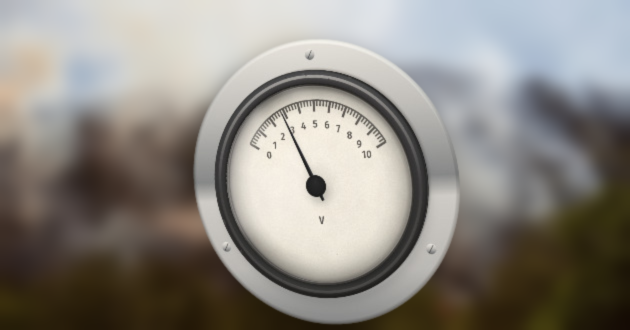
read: 3 V
